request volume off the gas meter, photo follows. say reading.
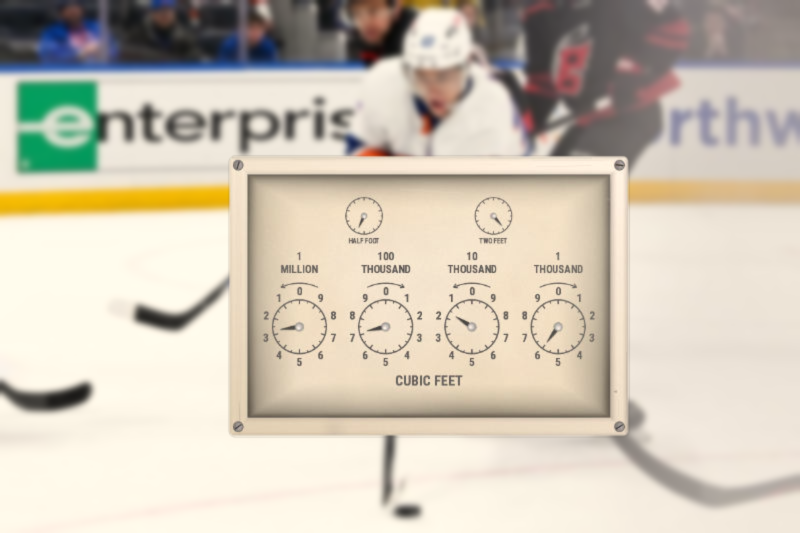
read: 271600 ft³
